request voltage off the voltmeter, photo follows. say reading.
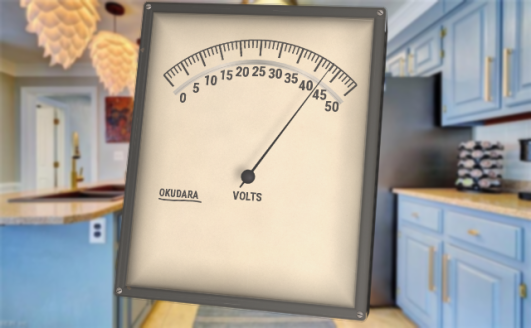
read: 43 V
